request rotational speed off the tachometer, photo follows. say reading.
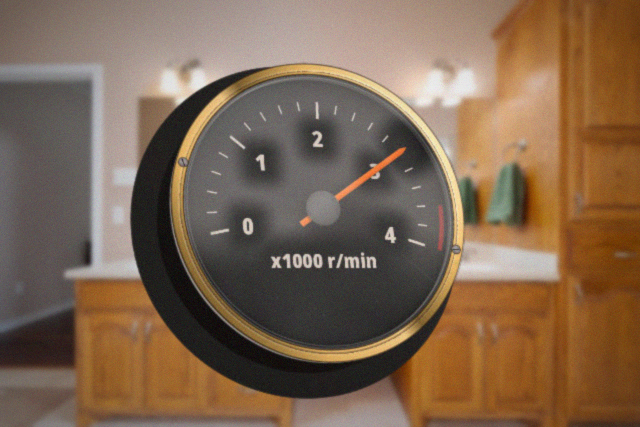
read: 3000 rpm
